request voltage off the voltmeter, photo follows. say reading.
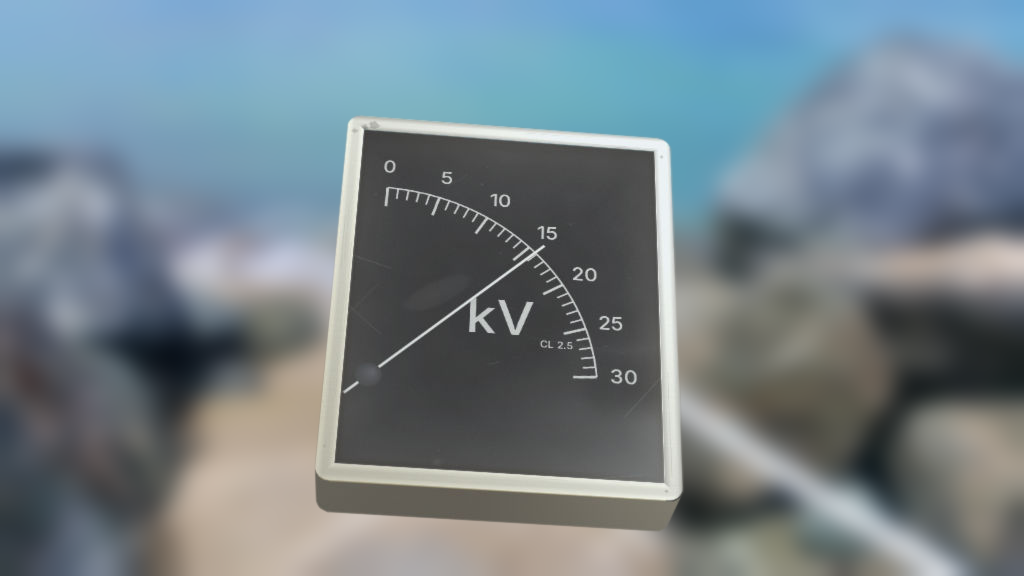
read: 16 kV
